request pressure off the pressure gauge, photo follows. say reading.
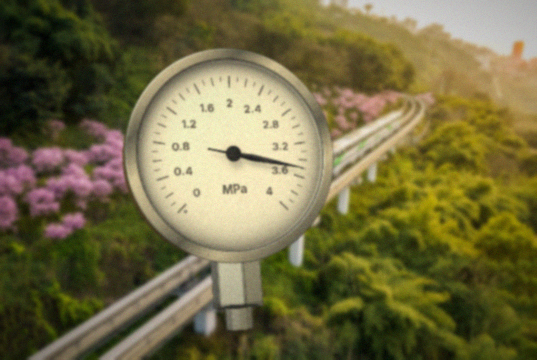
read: 3.5 MPa
